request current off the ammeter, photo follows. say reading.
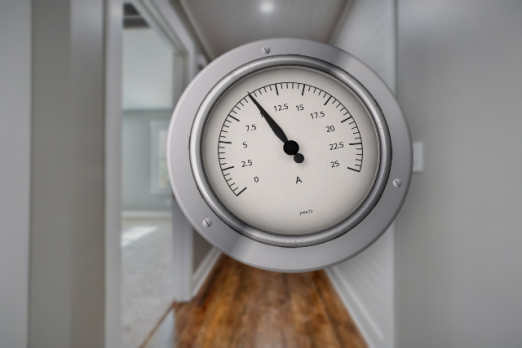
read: 10 A
